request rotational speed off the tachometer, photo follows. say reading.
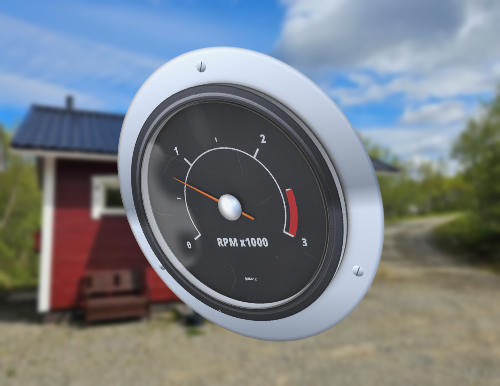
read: 750 rpm
